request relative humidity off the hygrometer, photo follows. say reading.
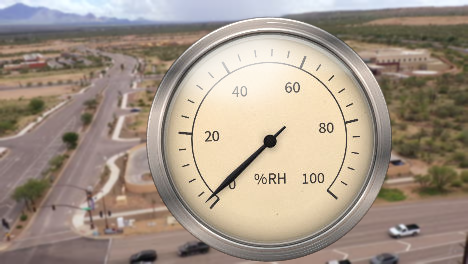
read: 2 %
